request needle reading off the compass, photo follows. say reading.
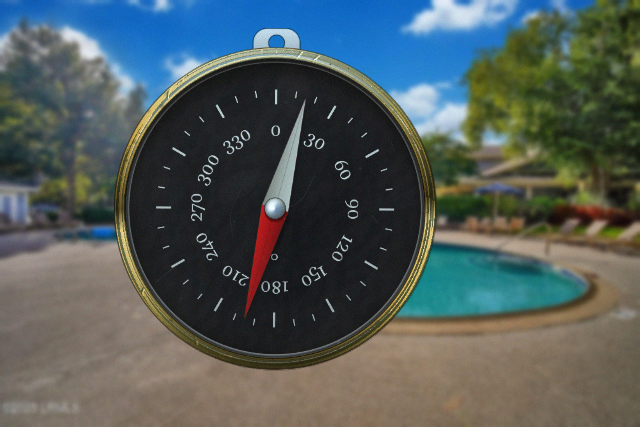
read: 195 °
